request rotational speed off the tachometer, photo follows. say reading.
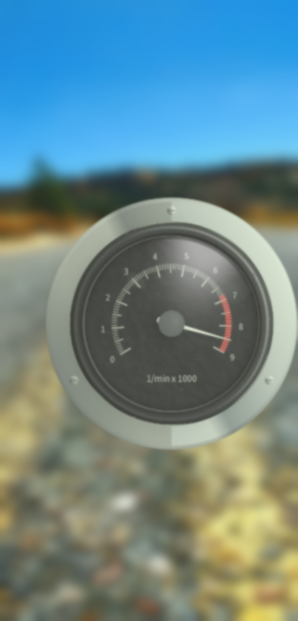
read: 8500 rpm
